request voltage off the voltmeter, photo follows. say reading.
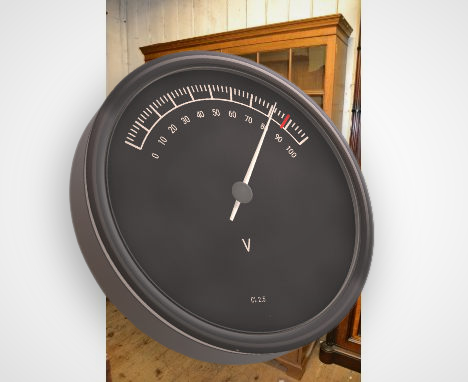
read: 80 V
